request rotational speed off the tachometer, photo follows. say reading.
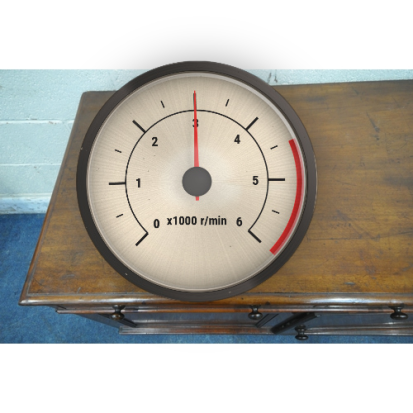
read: 3000 rpm
